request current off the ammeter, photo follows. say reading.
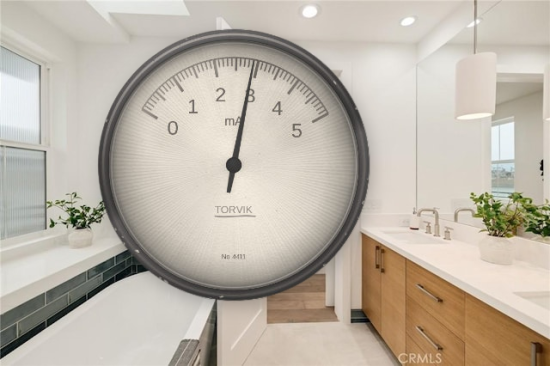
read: 2.9 mA
